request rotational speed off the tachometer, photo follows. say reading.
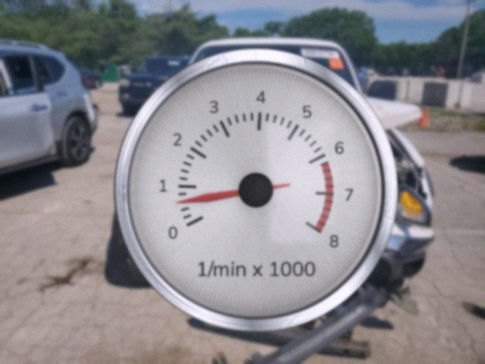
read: 600 rpm
